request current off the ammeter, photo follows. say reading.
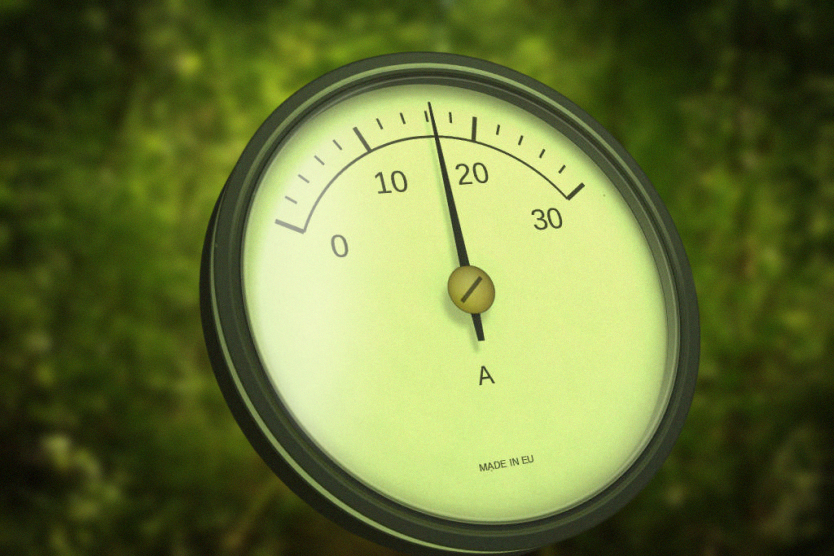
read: 16 A
